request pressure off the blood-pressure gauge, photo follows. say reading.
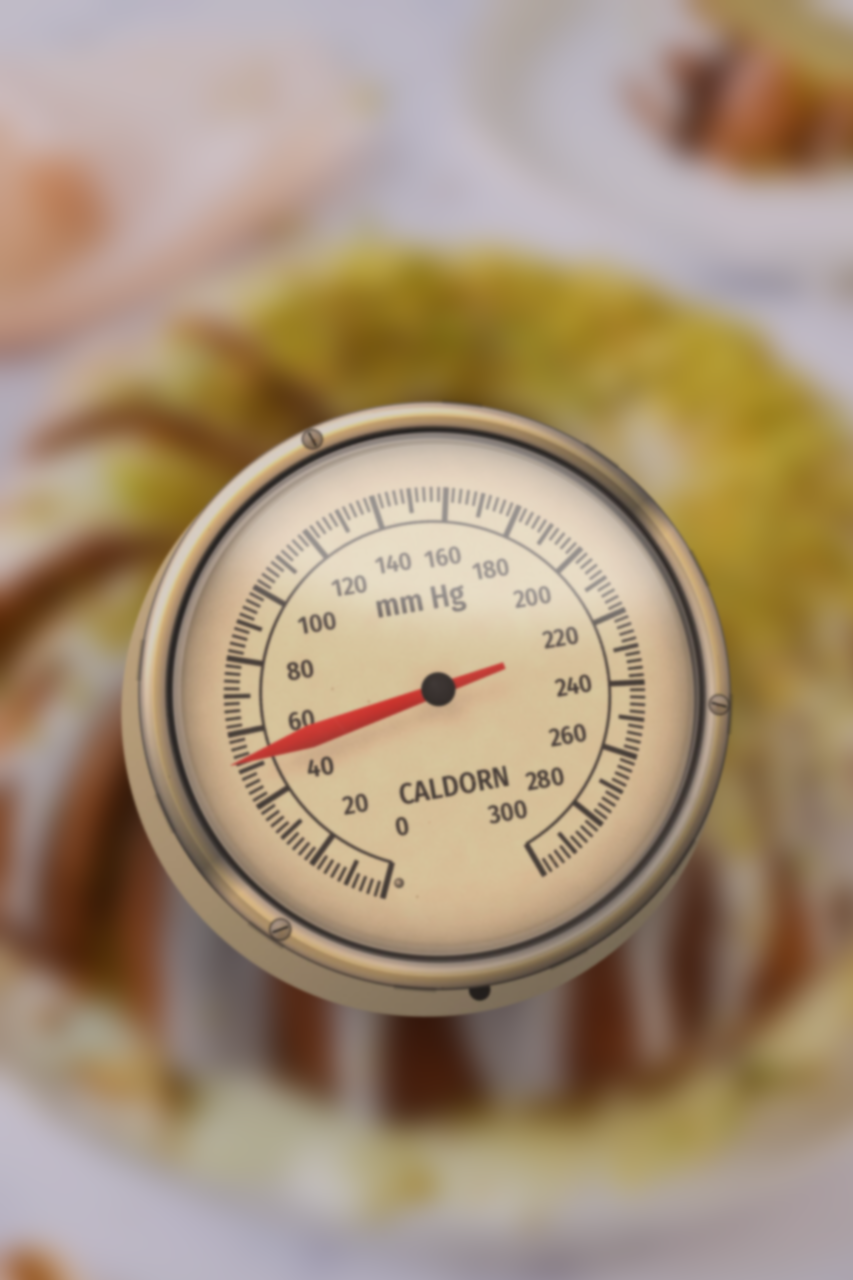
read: 52 mmHg
